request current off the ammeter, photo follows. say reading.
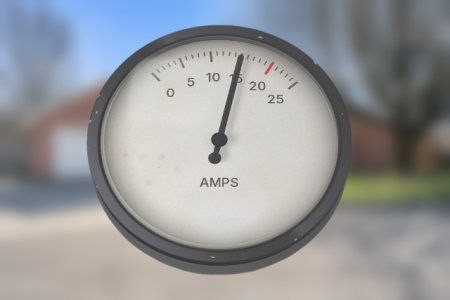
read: 15 A
